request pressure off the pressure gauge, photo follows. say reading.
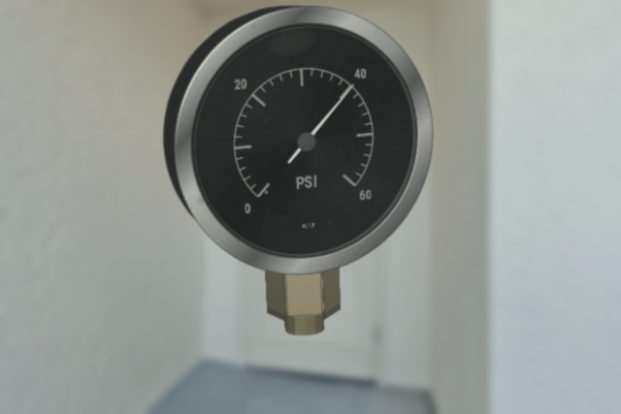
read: 40 psi
